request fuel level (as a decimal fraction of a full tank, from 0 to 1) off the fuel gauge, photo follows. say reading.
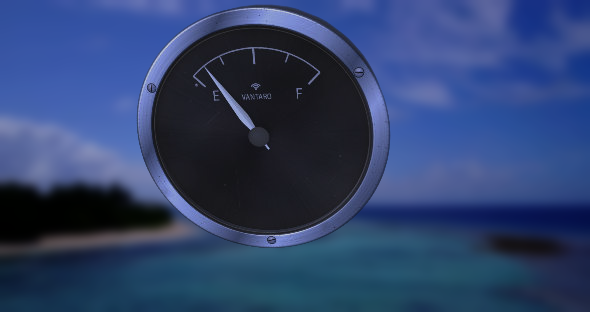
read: 0.125
